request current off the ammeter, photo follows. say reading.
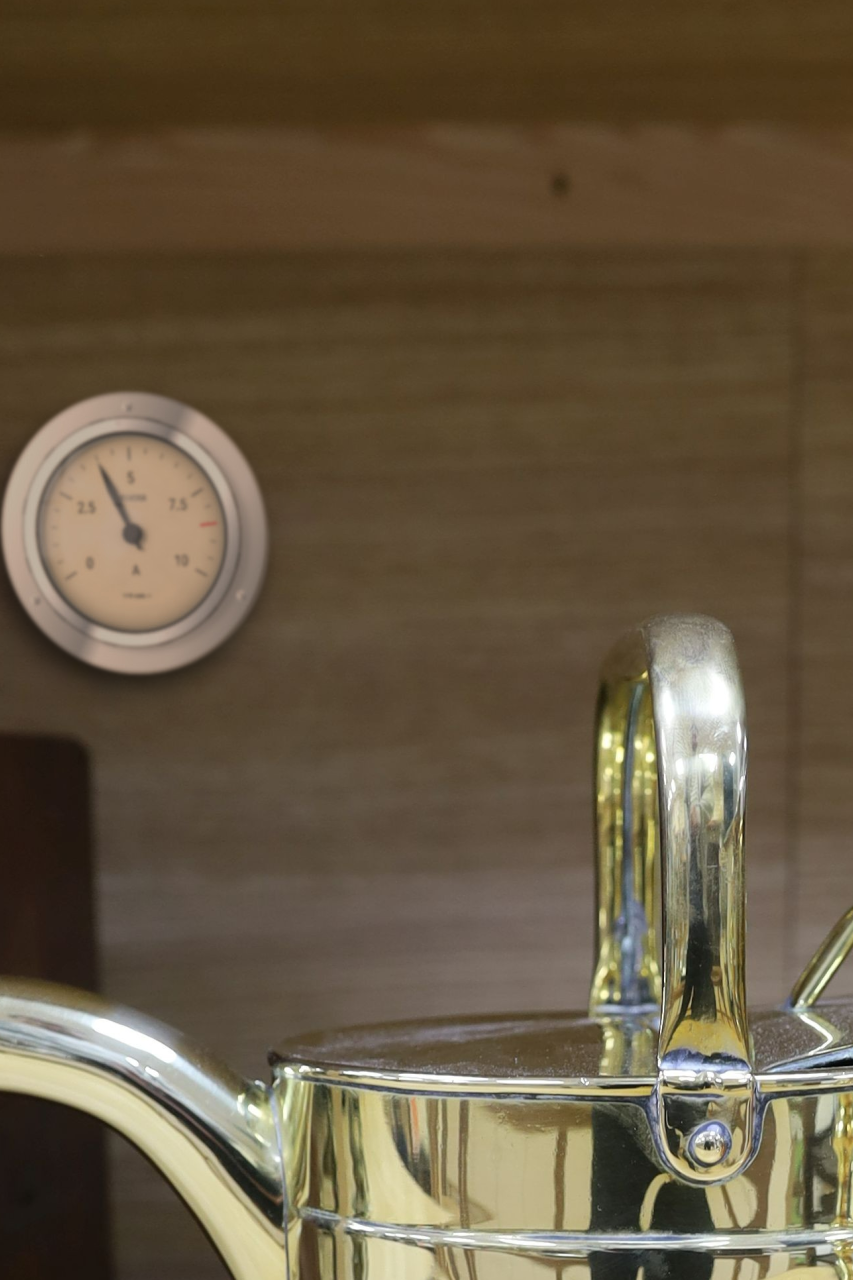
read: 4 A
